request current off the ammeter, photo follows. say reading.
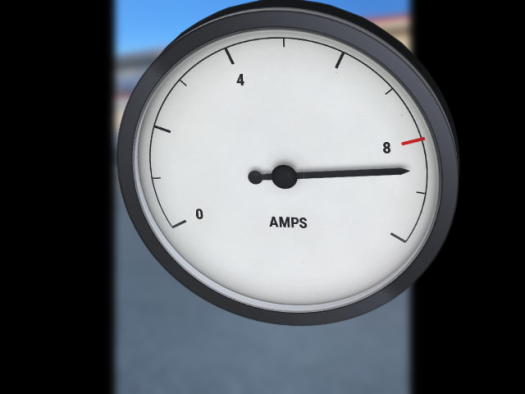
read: 8.5 A
